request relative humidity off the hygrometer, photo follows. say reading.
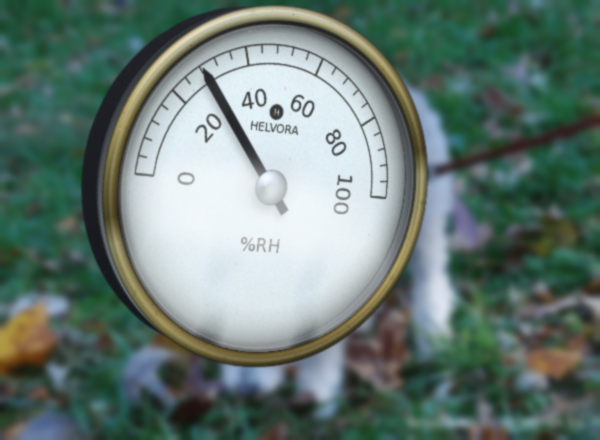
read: 28 %
